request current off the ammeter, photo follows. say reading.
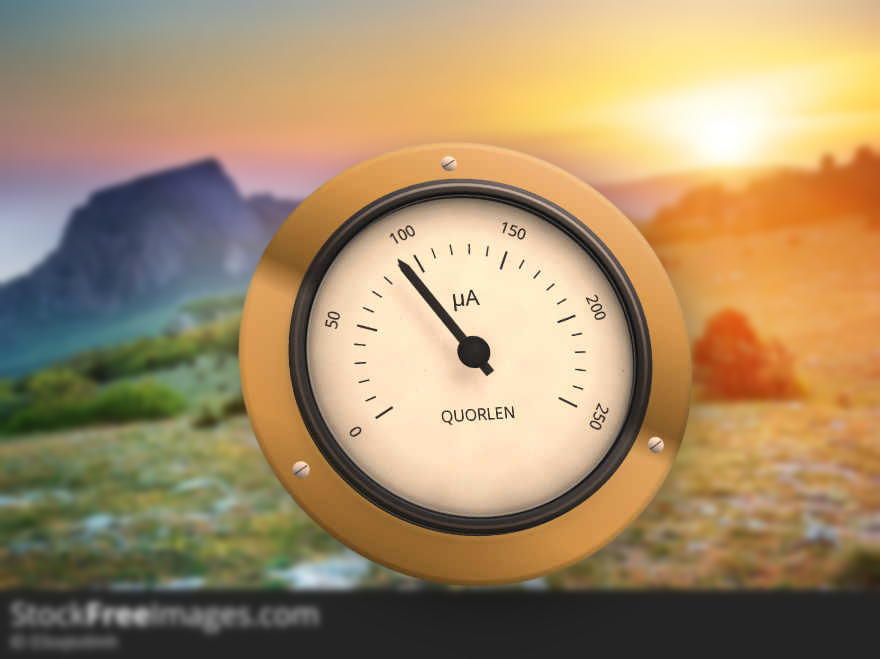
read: 90 µA
